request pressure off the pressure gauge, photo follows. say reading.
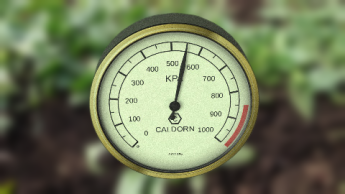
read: 550 kPa
